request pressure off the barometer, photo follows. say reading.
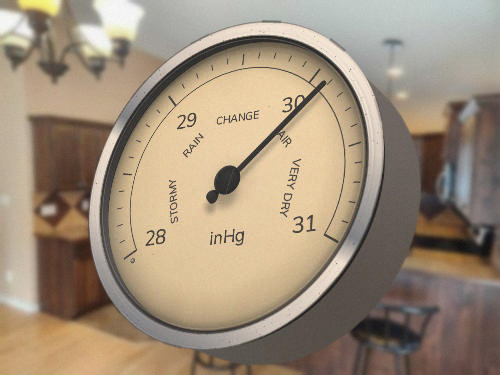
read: 30.1 inHg
